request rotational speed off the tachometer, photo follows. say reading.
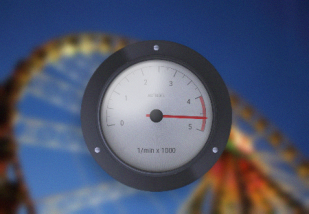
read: 4625 rpm
